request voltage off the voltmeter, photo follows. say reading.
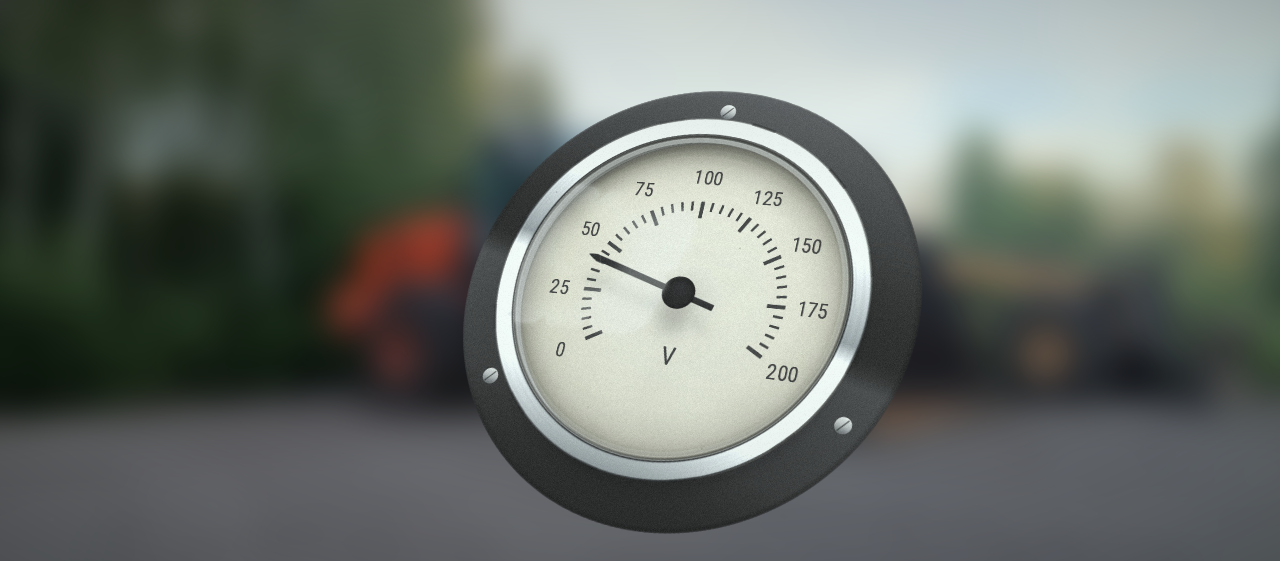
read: 40 V
